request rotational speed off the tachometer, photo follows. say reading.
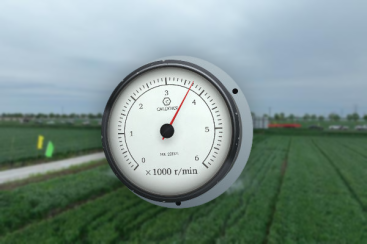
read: 3700 rpm
